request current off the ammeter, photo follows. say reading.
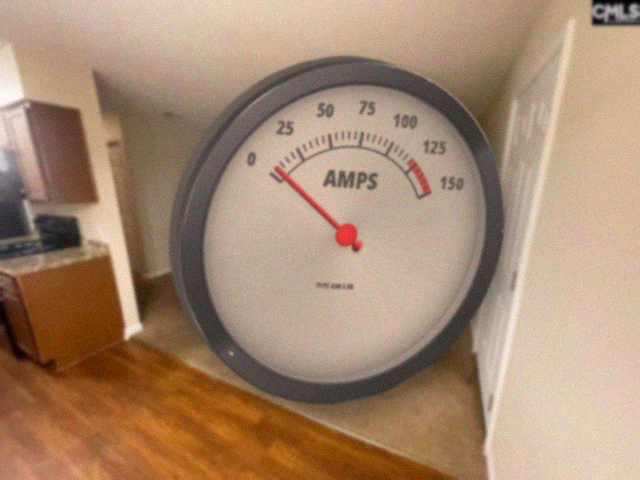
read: 5 A
